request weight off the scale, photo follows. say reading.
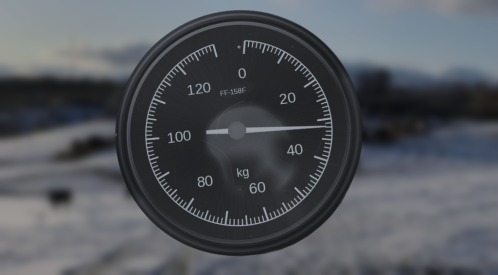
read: 32 kg
